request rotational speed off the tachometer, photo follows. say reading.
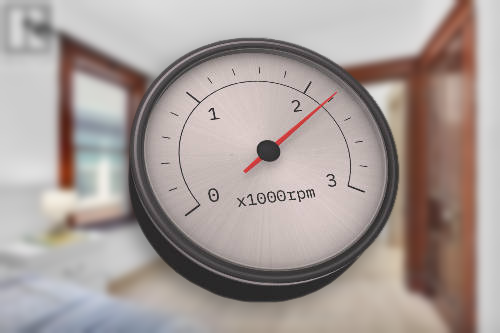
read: 2200 rpm
